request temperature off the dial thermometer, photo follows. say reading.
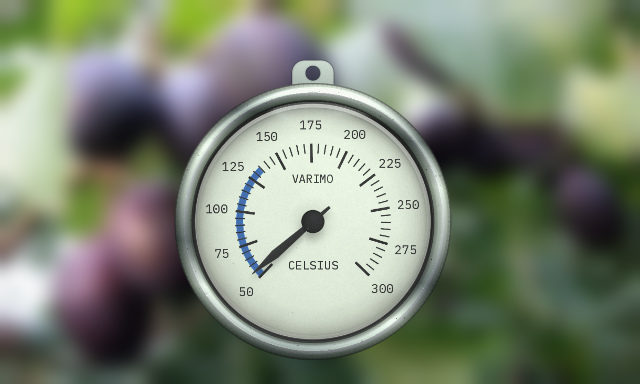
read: 55 °C
